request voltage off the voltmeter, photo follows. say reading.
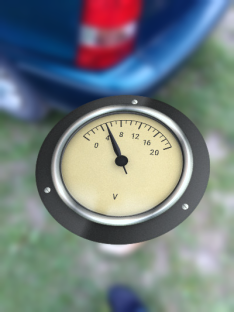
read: 5 V
